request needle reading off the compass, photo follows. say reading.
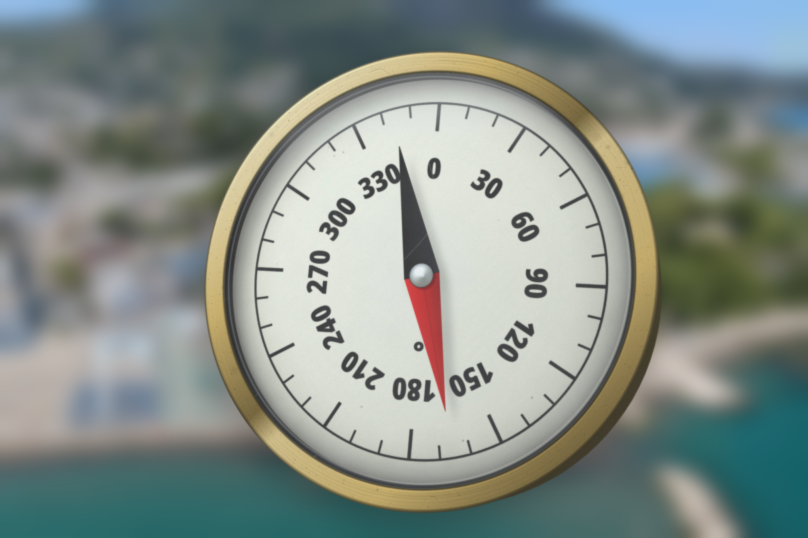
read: 165 °
